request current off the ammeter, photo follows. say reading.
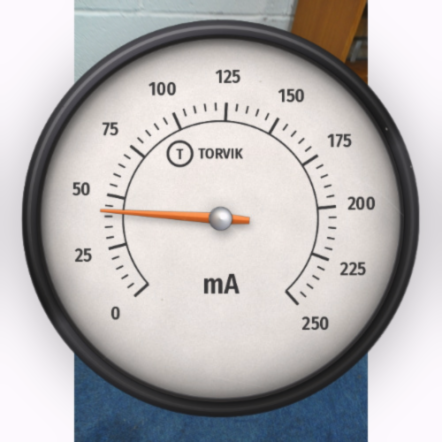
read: 42.5 mA
